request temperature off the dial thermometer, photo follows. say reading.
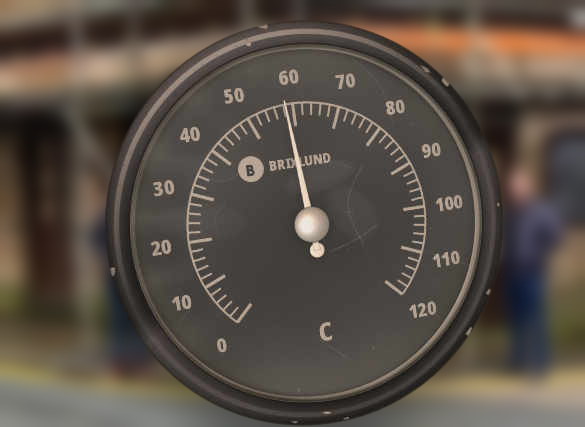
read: 58 °C
